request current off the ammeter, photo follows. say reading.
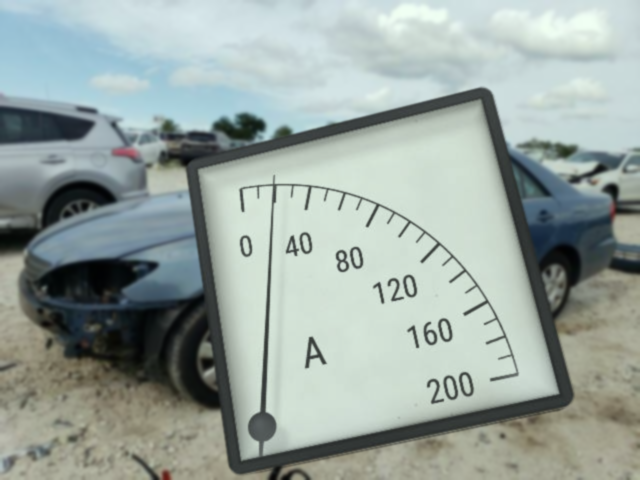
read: 20 A
